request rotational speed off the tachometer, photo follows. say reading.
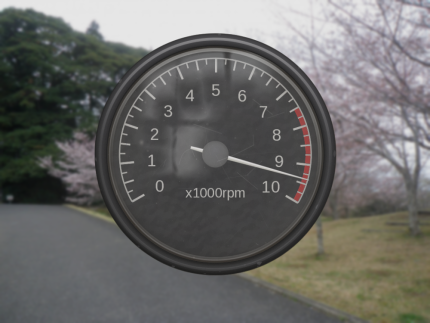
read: 9375 rpm
